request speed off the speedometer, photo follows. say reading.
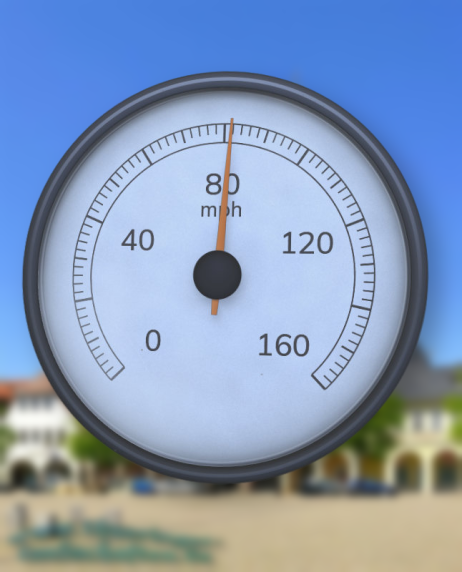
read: 82 mph
